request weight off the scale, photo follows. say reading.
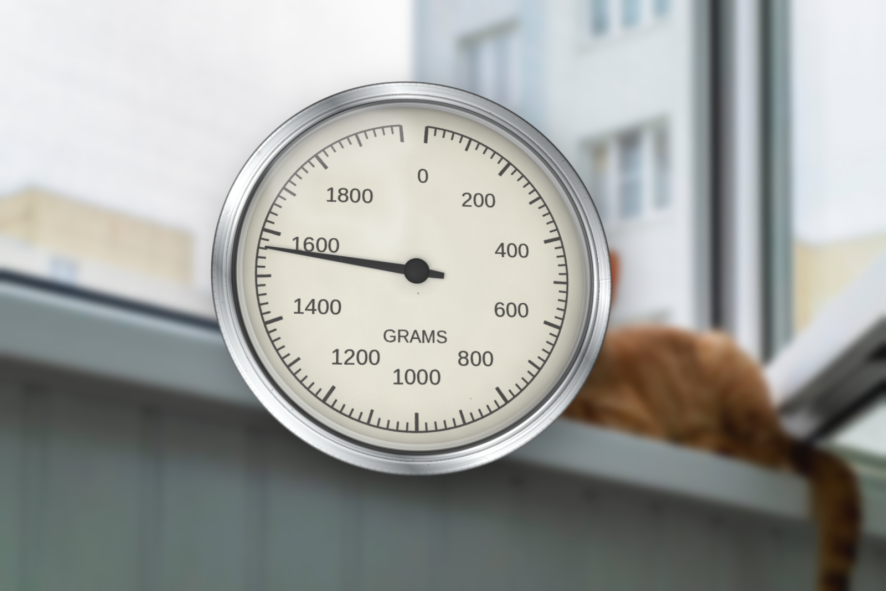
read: 1560 g
